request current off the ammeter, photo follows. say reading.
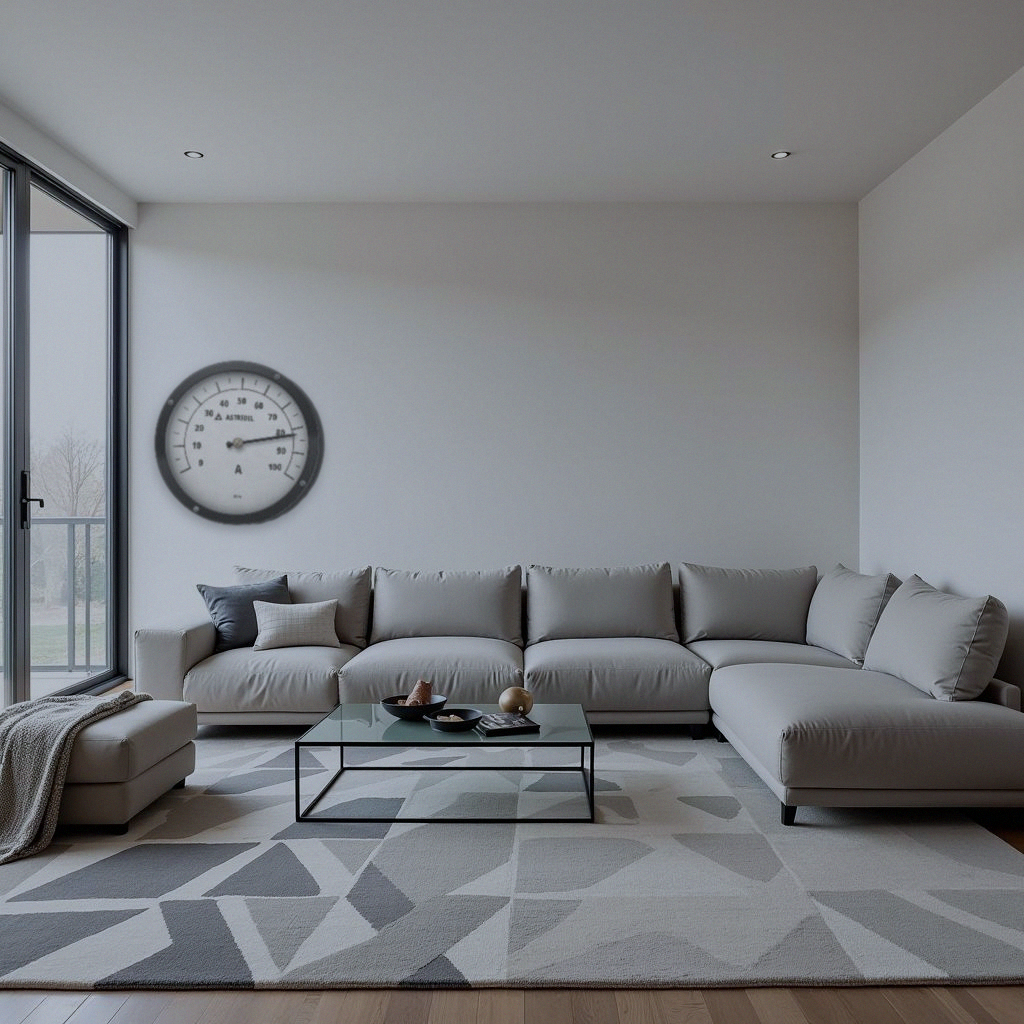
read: 82.5 A
